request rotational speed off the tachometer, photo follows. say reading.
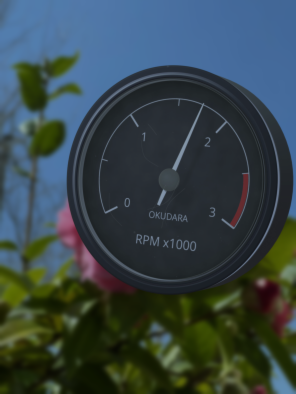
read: 1750 rpm
